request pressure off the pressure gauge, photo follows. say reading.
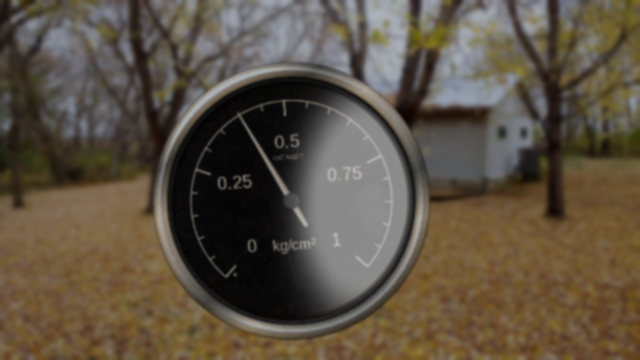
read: 0.4 kg/cm²
